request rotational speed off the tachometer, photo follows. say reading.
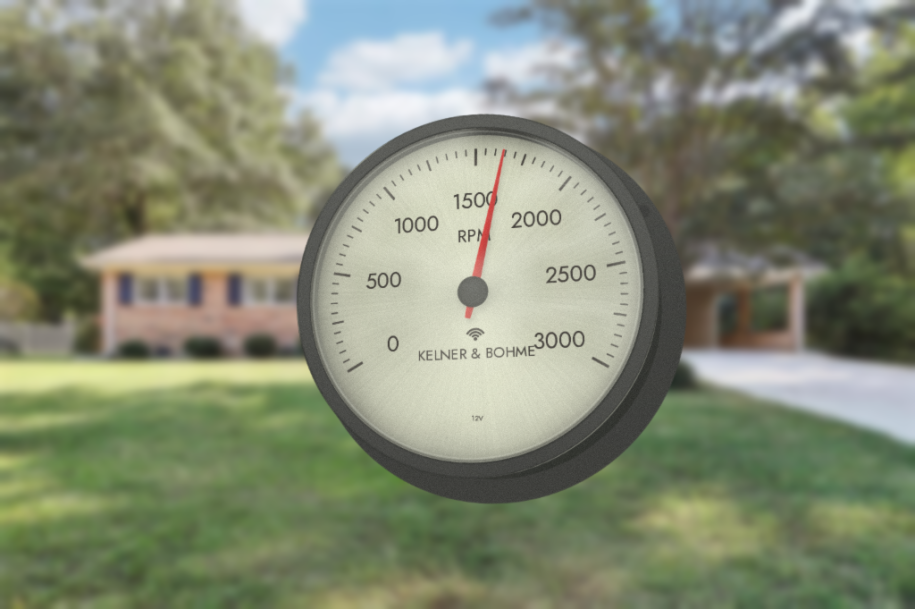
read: 1650 rpm
